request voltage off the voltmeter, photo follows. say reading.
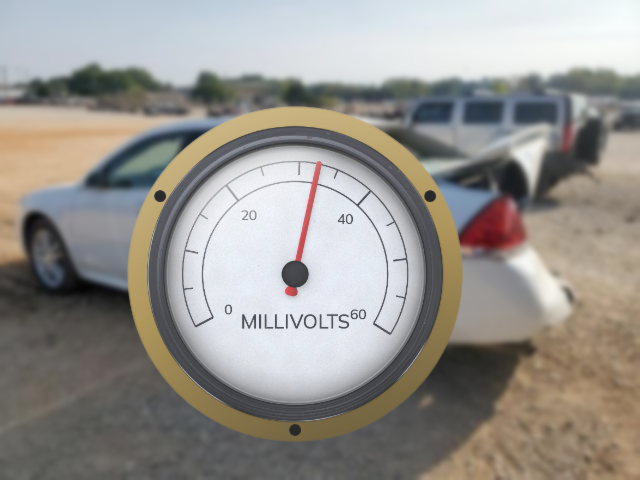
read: 32.5 mV
